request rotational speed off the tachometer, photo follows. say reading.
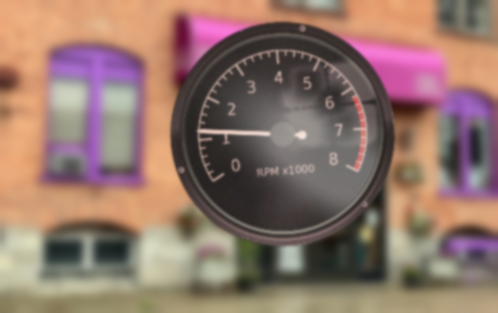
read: 1200 rpm
